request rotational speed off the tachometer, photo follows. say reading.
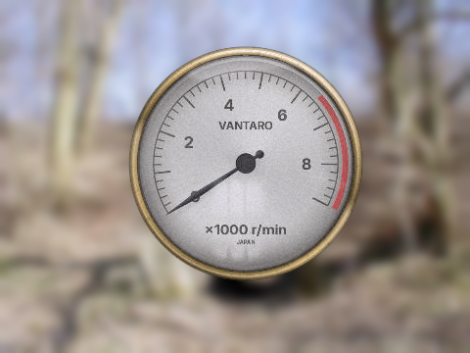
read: 0 rpm
